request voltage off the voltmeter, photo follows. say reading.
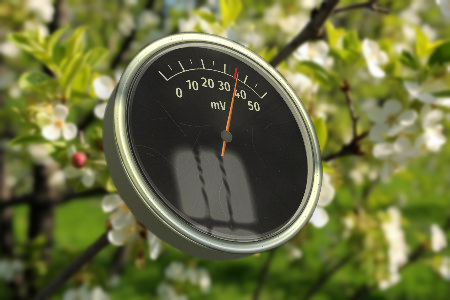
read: 35 mV
